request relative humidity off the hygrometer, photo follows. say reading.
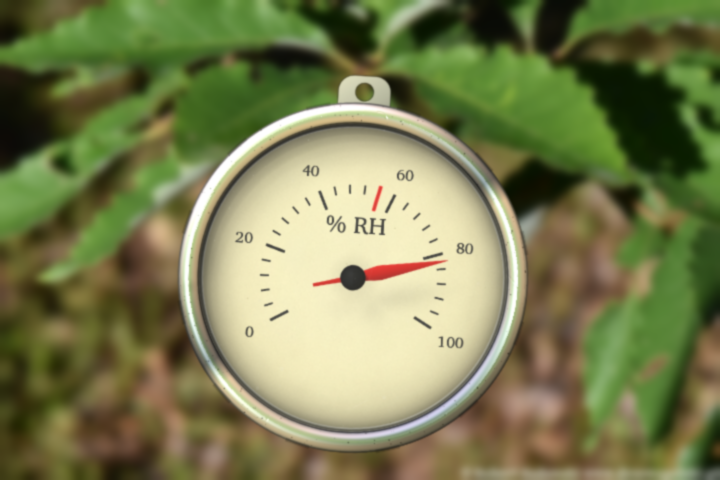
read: 82 %
